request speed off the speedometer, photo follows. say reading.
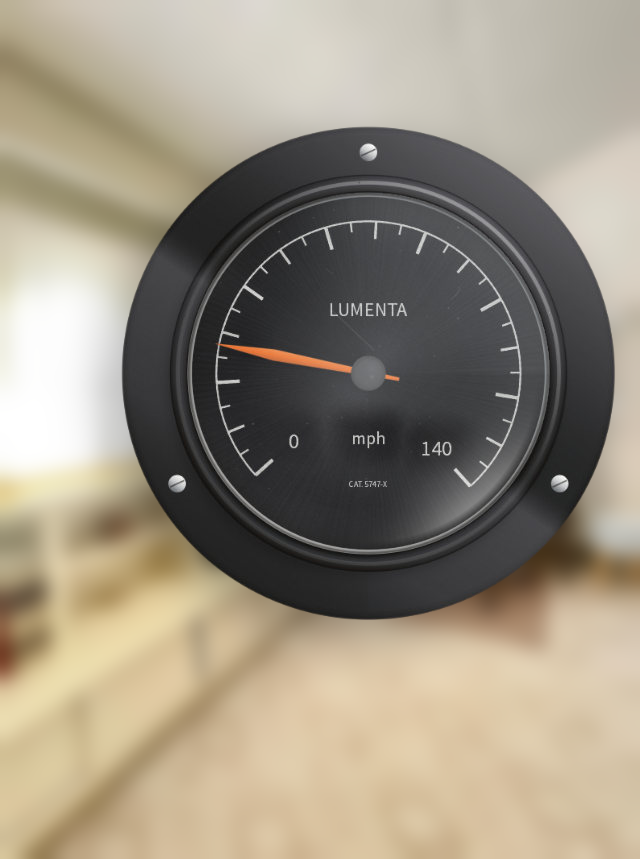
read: 27.5 mph
